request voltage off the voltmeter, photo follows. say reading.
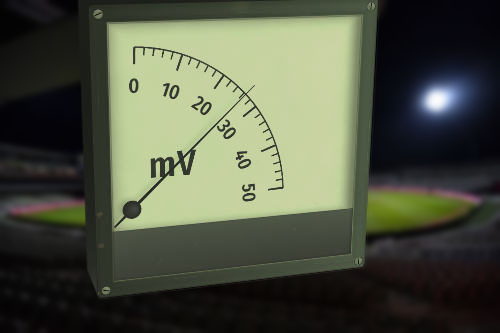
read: 26 mV
